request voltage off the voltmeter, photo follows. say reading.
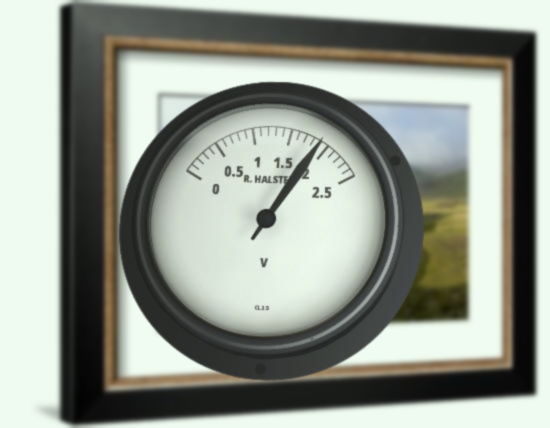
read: 1.9 V
